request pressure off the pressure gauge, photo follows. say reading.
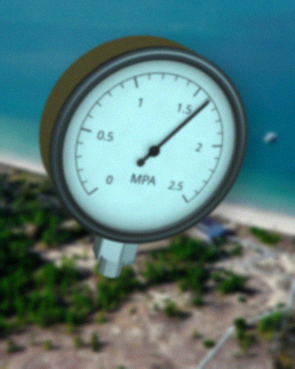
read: 1.6 MPa
